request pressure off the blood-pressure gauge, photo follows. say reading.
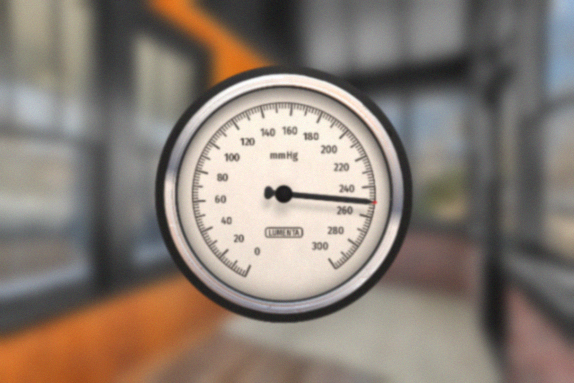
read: 250 mmHg
